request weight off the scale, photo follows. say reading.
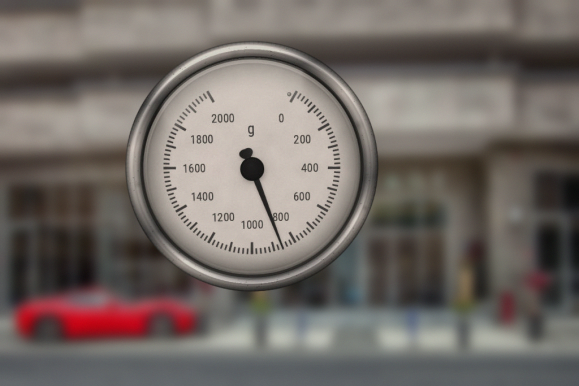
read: 860 g
